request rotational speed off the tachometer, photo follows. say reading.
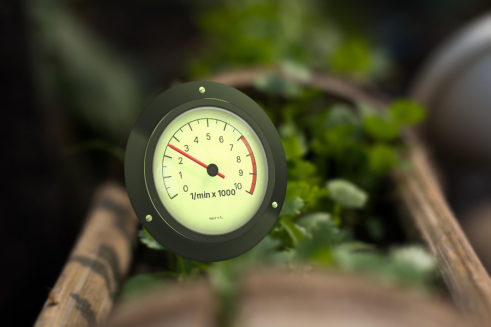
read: 2500 rpm
